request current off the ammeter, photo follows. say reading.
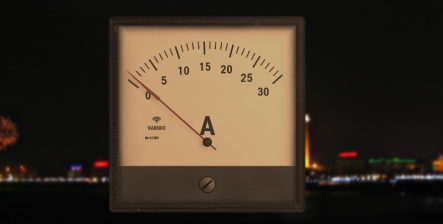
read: 1 A
